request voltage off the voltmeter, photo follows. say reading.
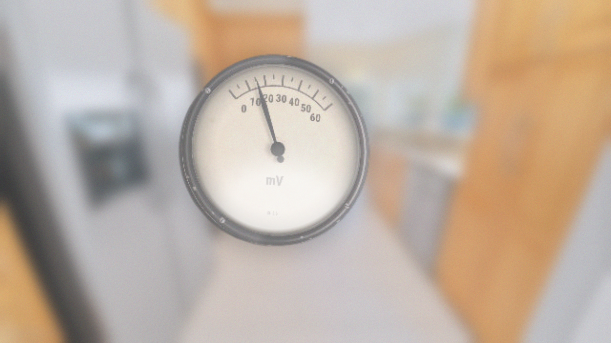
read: 15 mV
